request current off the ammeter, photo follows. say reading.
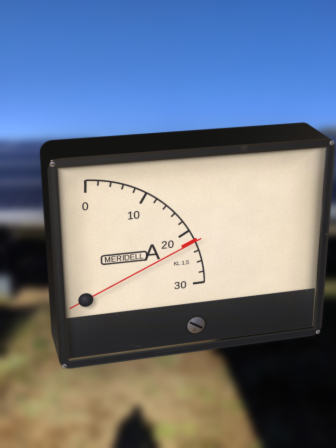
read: 22 A
